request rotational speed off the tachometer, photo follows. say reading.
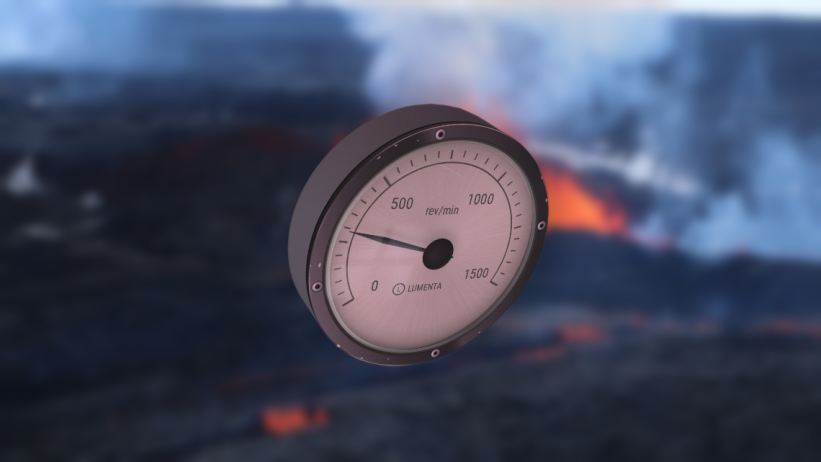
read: 300 rpm
